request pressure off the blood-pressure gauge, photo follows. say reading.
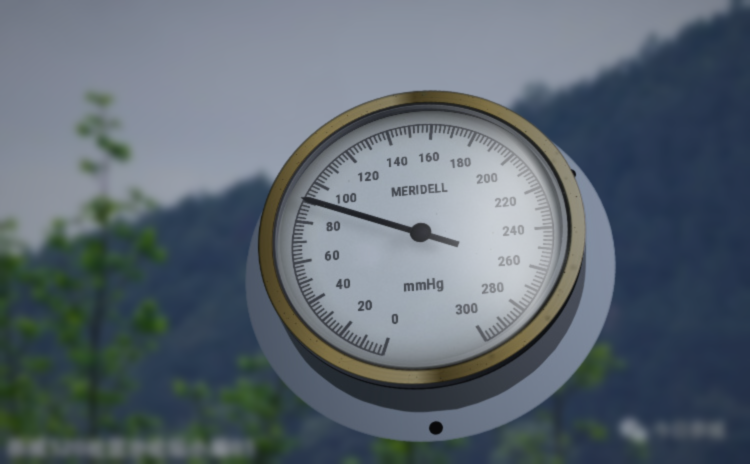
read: 90 mmHg
